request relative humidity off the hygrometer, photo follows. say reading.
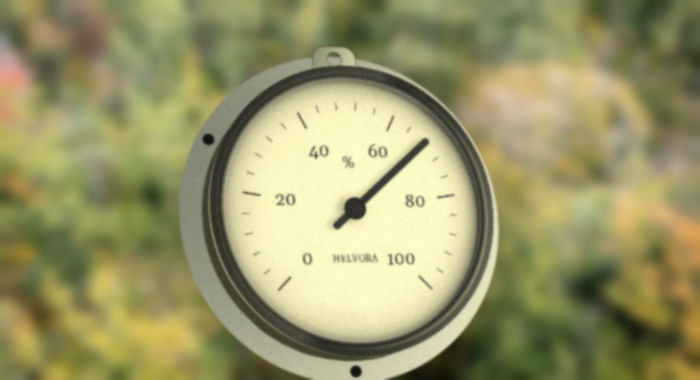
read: 68 %
